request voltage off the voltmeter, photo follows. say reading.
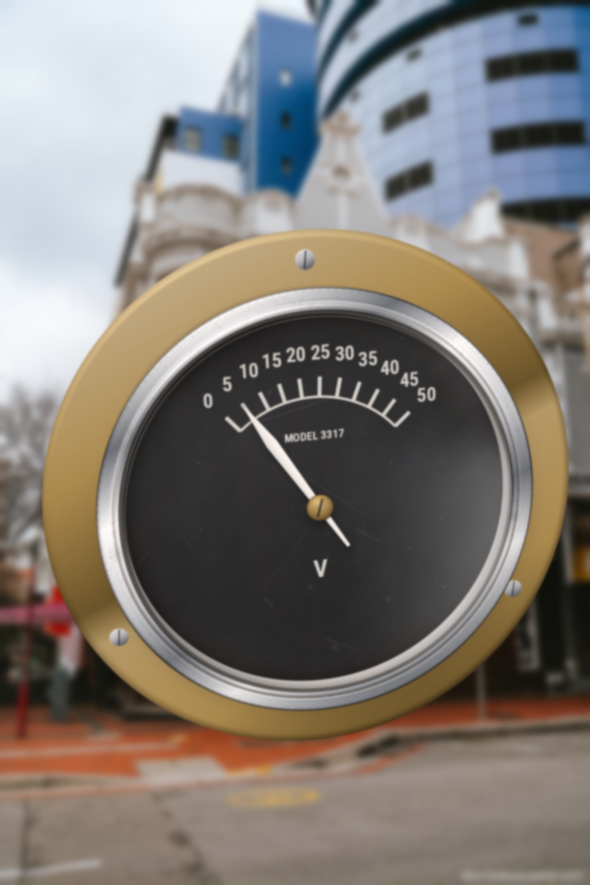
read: 5 V
